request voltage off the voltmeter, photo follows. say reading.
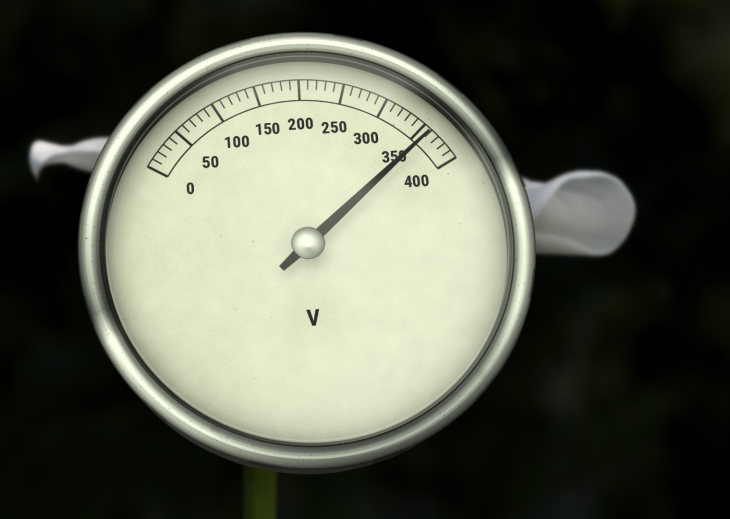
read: 360 V
